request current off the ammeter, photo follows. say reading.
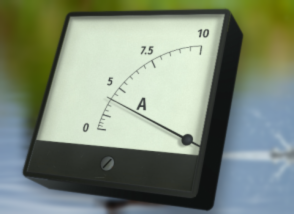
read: 4 A
